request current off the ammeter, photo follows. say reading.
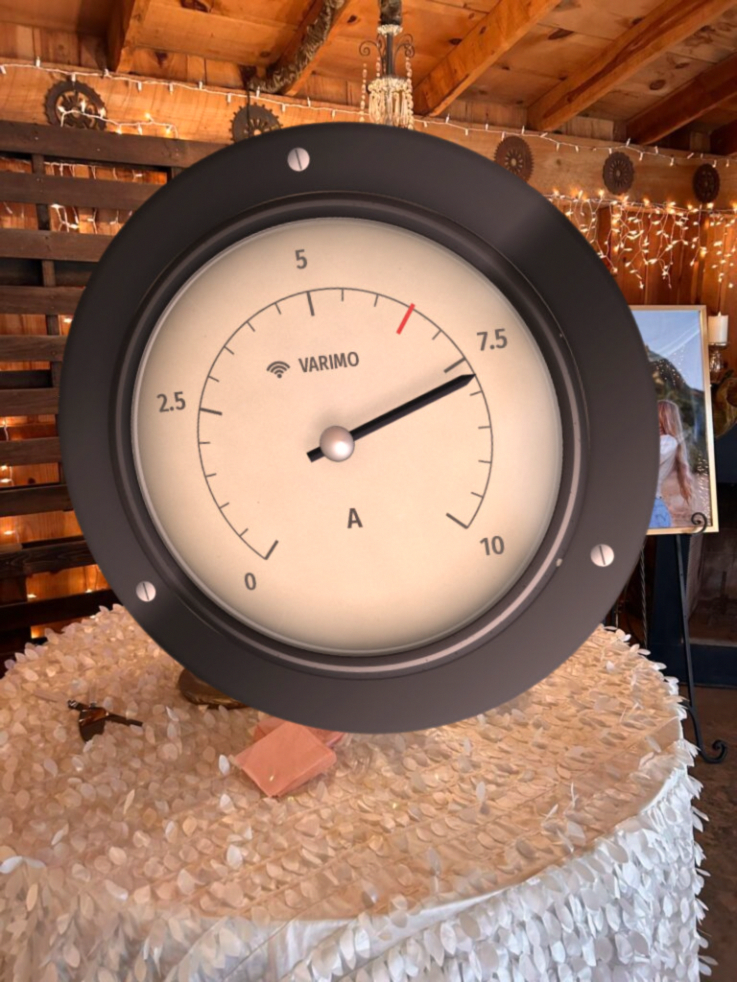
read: 7.75 A
